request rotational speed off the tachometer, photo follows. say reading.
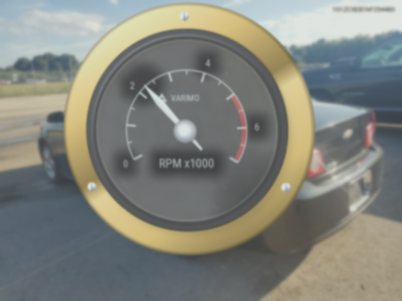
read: 2250 rpm
